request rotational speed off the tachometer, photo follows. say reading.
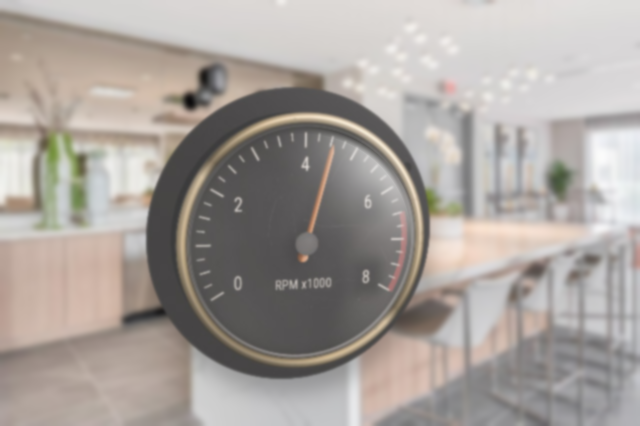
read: 4500 rpm
